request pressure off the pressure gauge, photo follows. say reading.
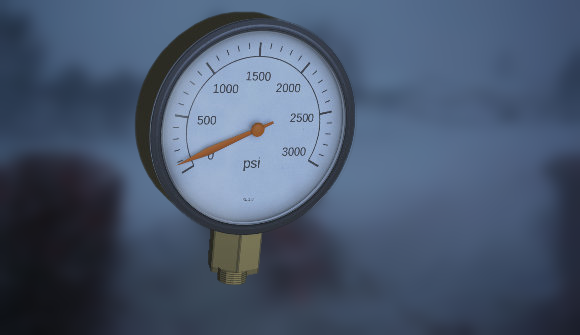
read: 100 psi
